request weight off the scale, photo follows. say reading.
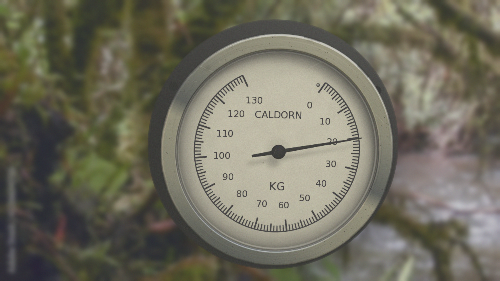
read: 20 kg
